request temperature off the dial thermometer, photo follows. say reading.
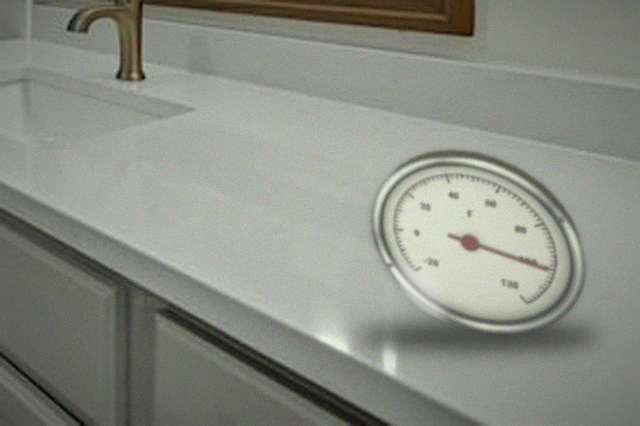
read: 100 °F
